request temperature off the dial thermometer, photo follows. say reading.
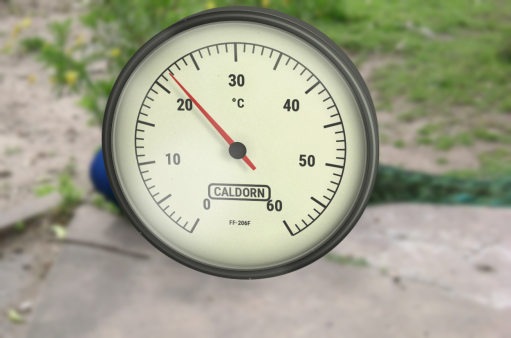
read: 22 °C
